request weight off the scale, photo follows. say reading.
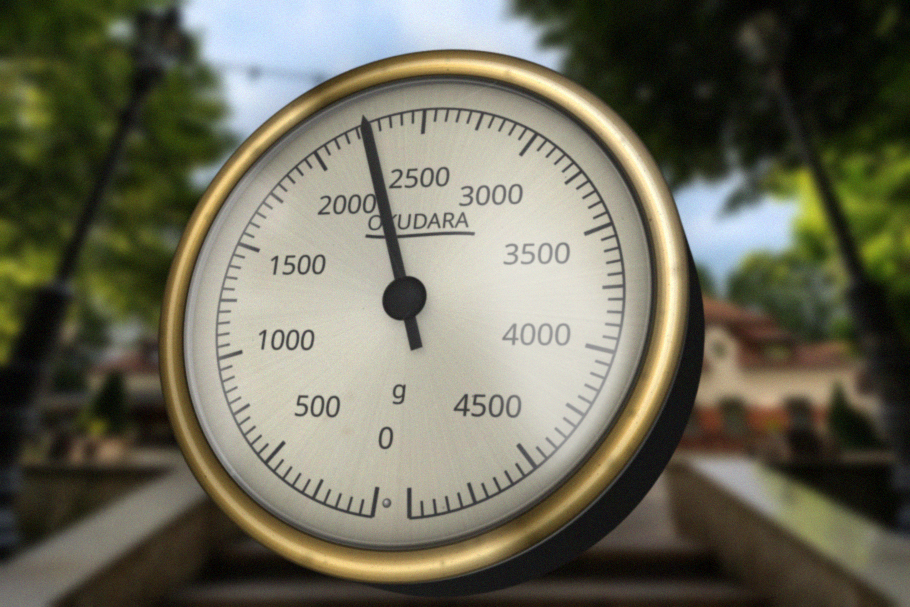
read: 2250 g
